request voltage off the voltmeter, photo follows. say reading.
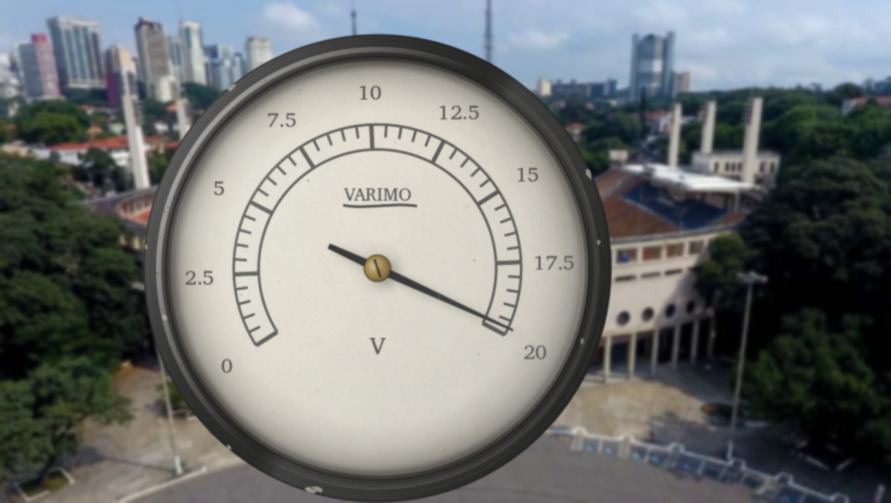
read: 19.75 V
